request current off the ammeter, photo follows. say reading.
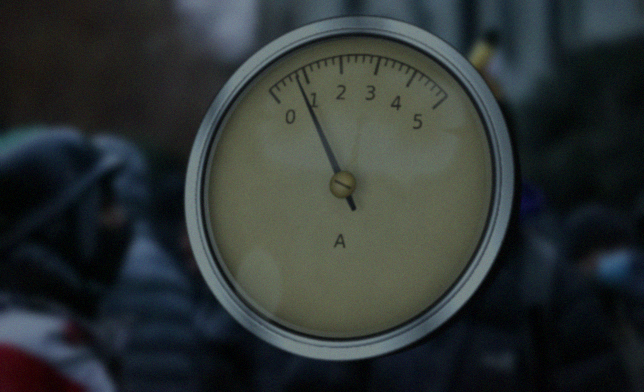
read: 0.8 A
